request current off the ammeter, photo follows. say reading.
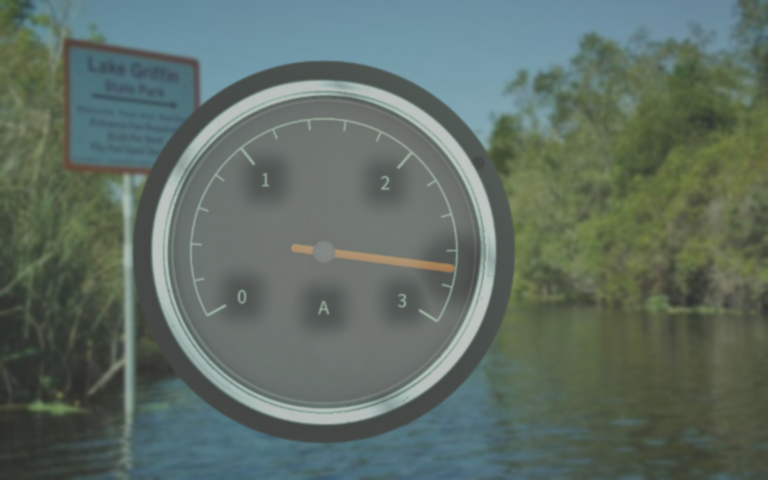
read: 2.7 A
